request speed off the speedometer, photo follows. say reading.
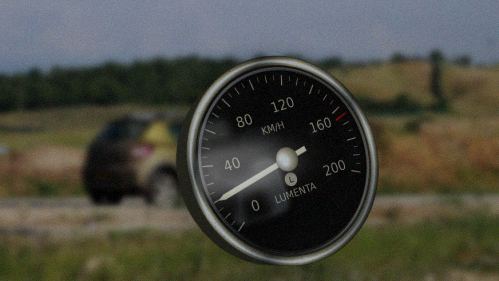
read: 20 km/h
